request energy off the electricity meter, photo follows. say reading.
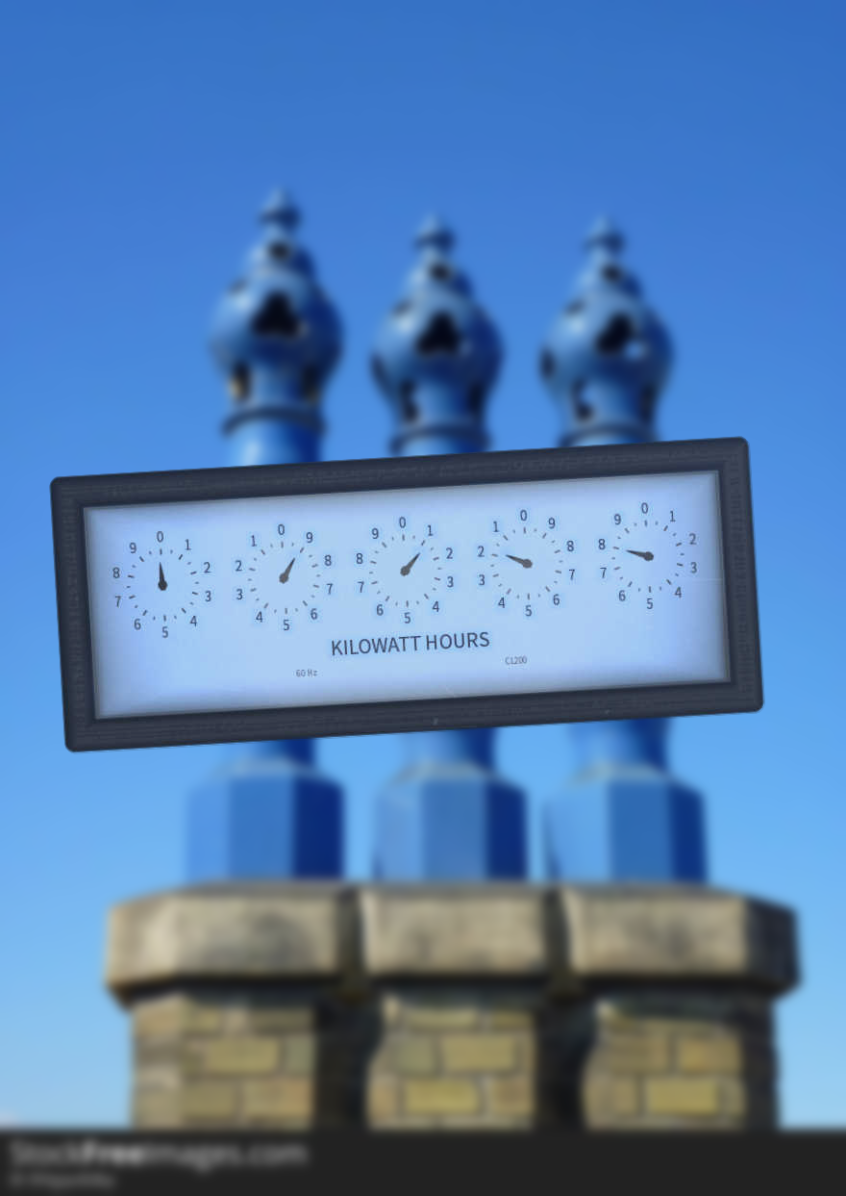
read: 99118 kWh
